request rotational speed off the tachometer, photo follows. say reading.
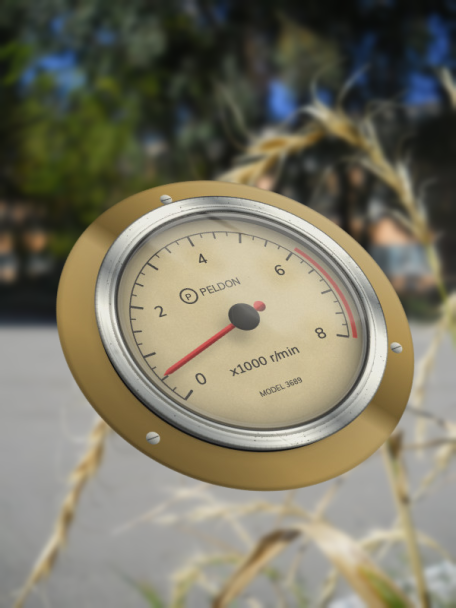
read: 500 rpm
